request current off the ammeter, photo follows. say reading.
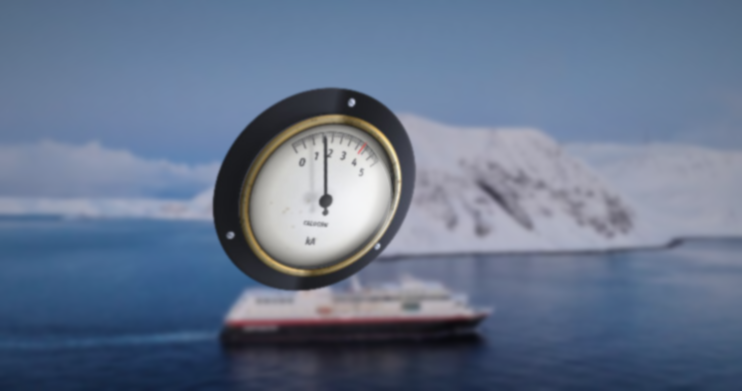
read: 1.5 kA
